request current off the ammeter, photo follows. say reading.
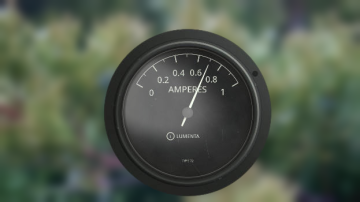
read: 0.7 A
